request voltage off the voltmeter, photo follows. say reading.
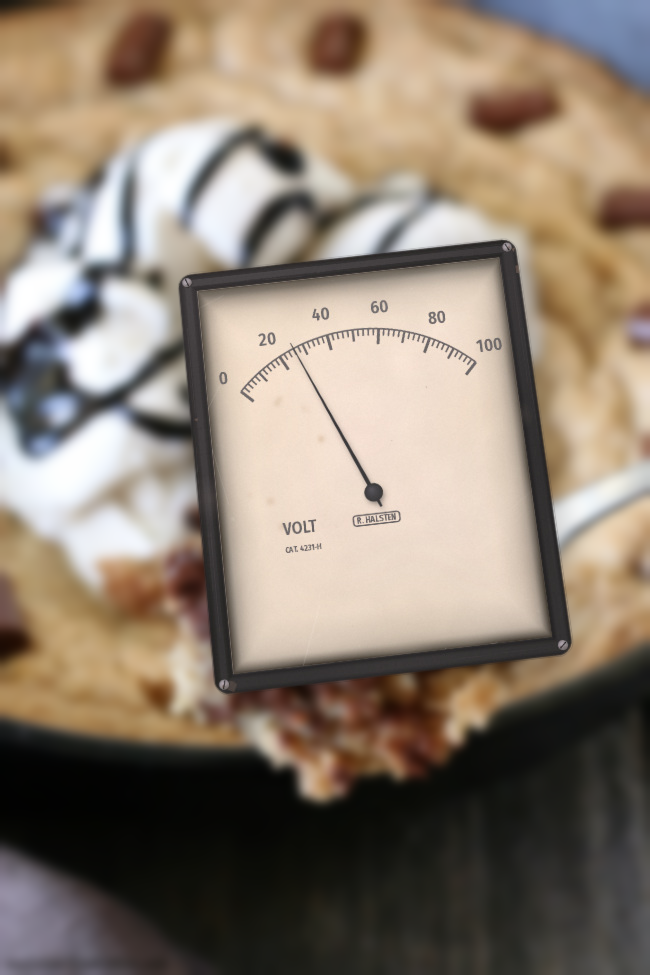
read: 26 V
